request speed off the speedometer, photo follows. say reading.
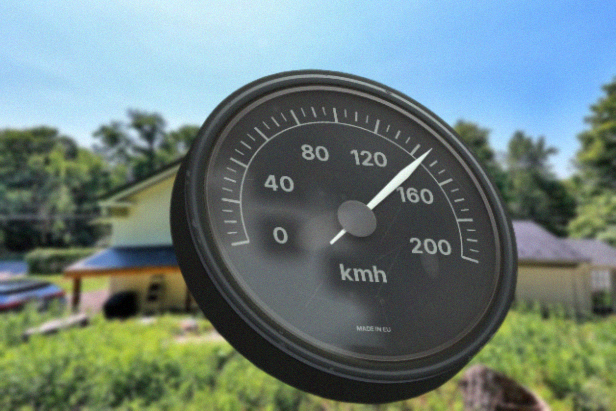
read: 145 km/h
